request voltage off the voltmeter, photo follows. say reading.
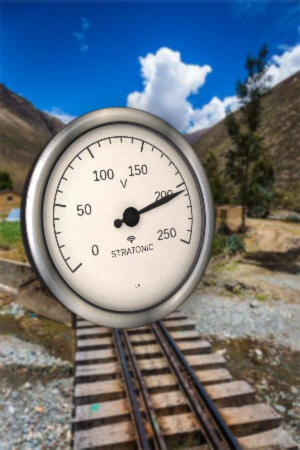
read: 205 V
